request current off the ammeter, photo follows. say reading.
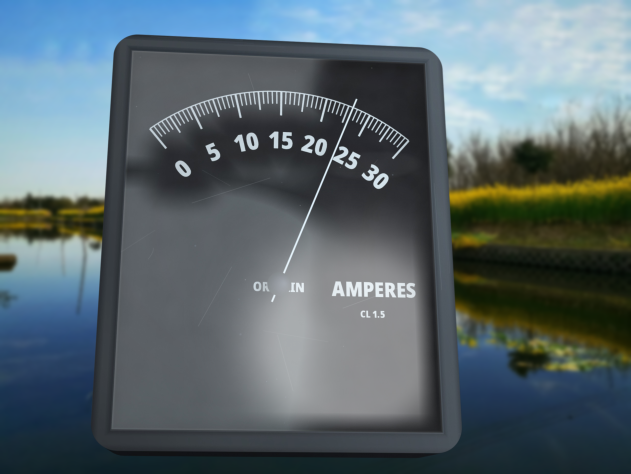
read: 23 A
